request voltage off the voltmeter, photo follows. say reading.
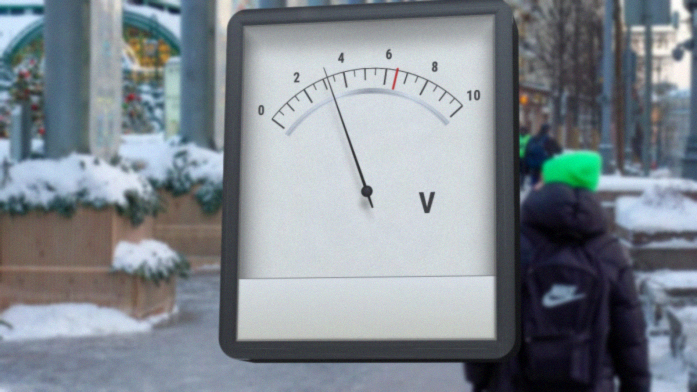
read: 3.25 V
